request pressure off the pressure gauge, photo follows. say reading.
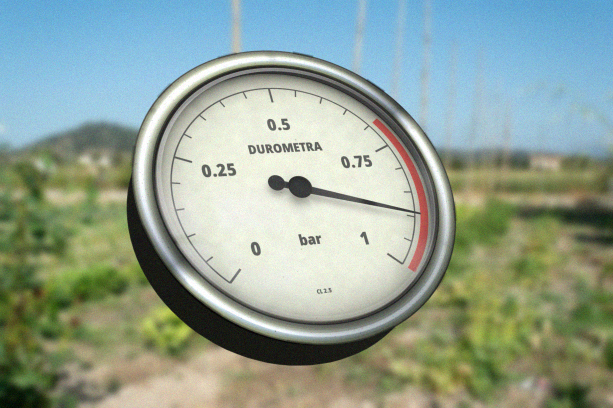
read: 0.9 bar
